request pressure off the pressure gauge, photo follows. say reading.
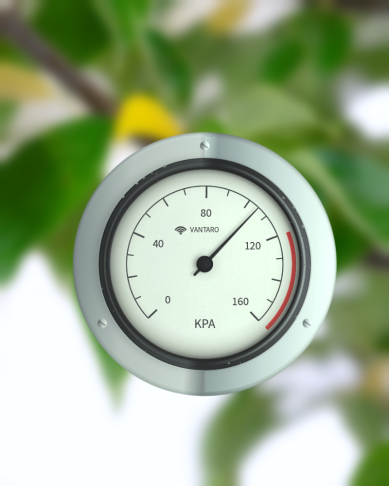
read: 105 kPa
